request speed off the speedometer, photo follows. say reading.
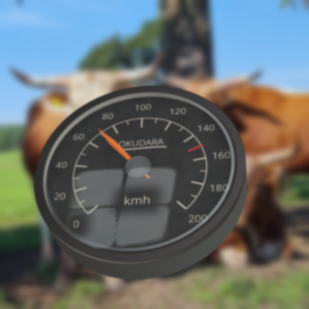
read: 70 km/h
